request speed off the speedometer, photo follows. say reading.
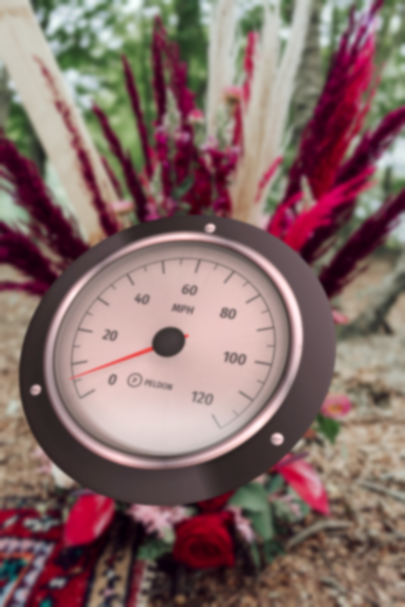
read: 5 mph
